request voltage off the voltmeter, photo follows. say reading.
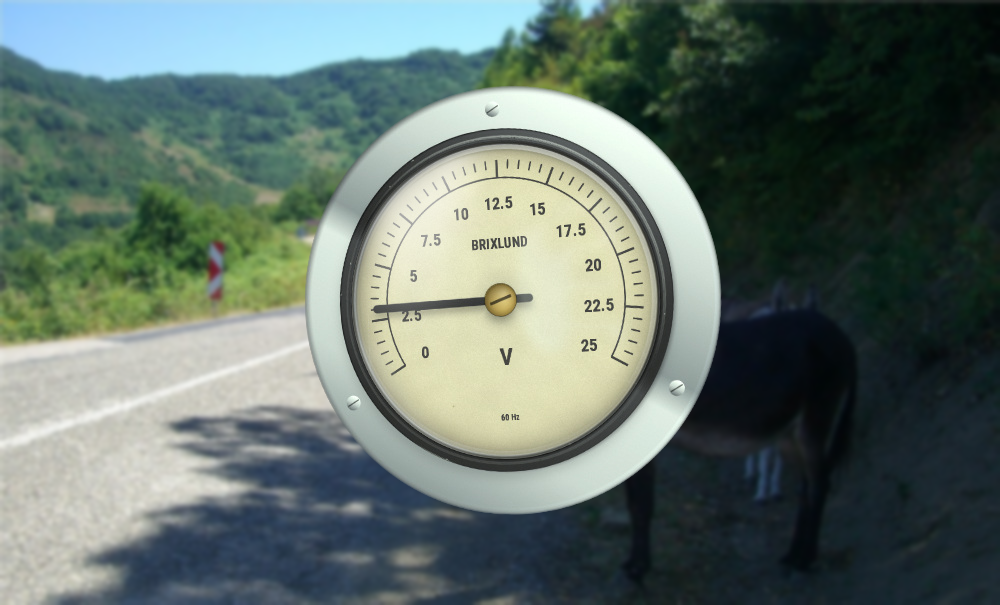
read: 3 V
